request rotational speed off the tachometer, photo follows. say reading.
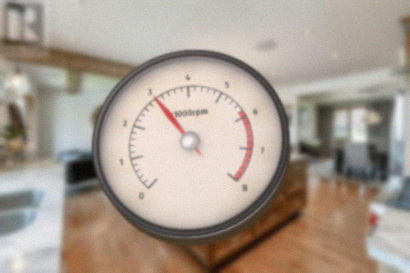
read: 3000 rpm
